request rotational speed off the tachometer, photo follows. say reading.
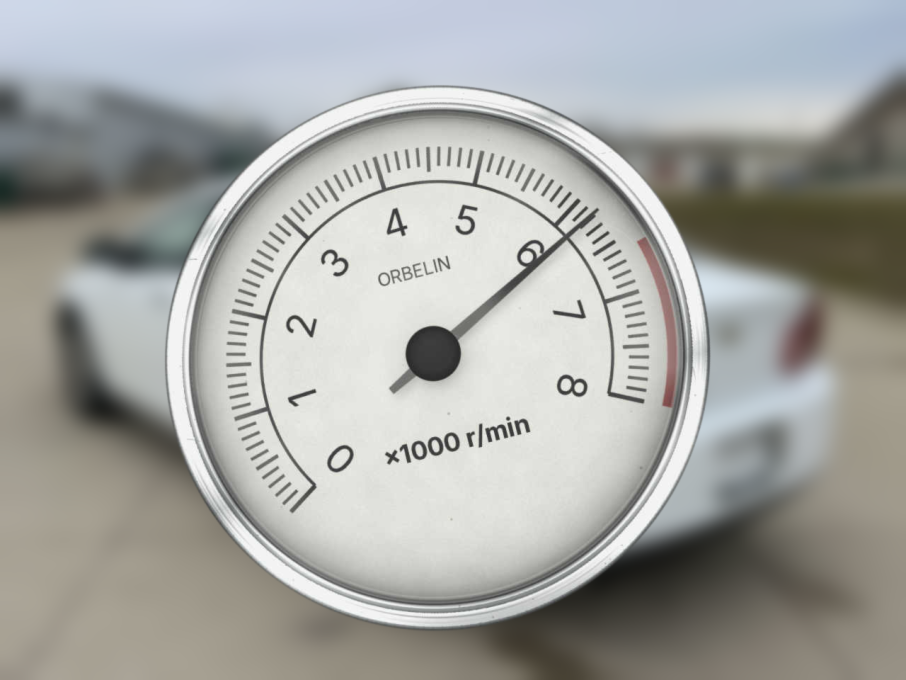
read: 6200 rpm
